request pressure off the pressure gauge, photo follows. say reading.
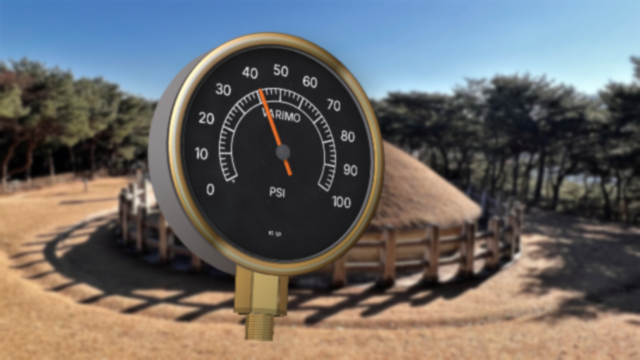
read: 40 psi
